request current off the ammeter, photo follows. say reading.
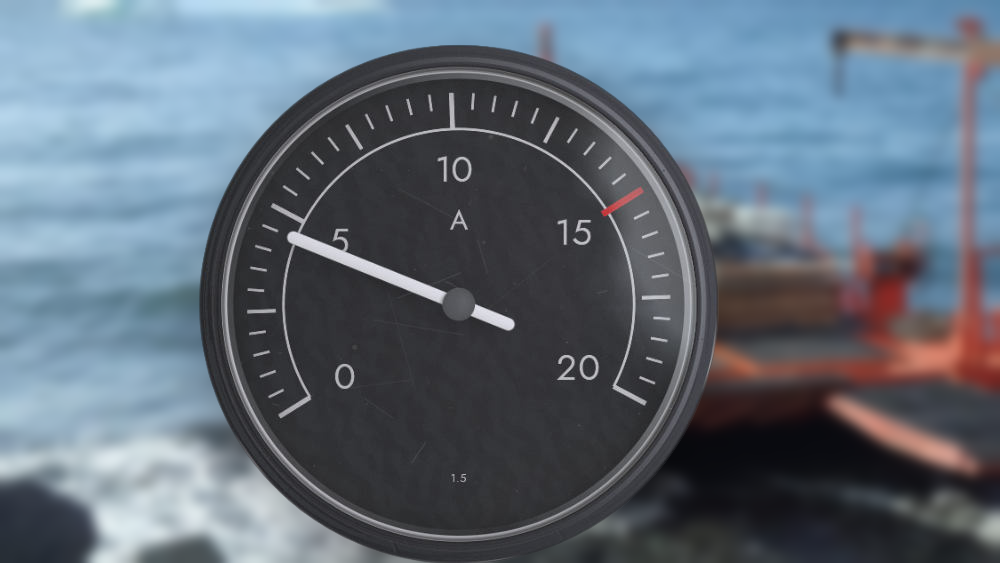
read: 4.5 A
